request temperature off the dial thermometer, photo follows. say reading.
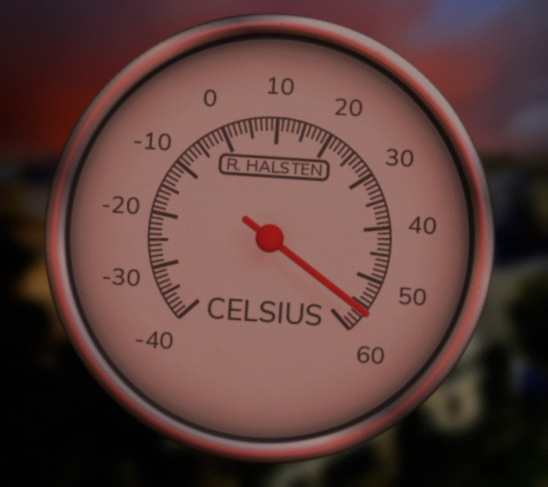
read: 56 °C
